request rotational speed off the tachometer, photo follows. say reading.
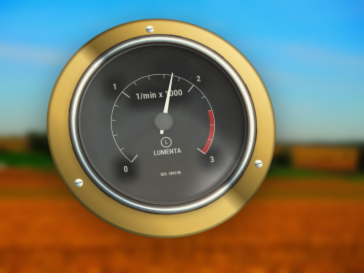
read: 1700 rpm
